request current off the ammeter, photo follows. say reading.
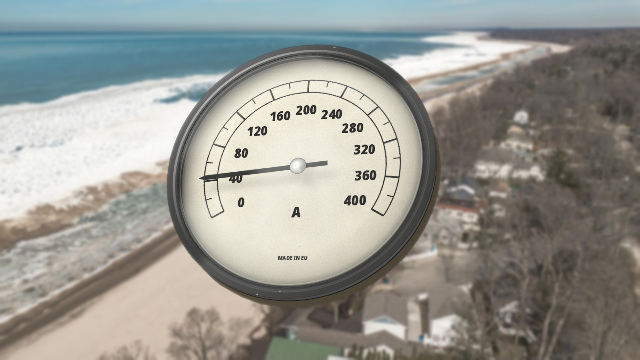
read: 40 A
